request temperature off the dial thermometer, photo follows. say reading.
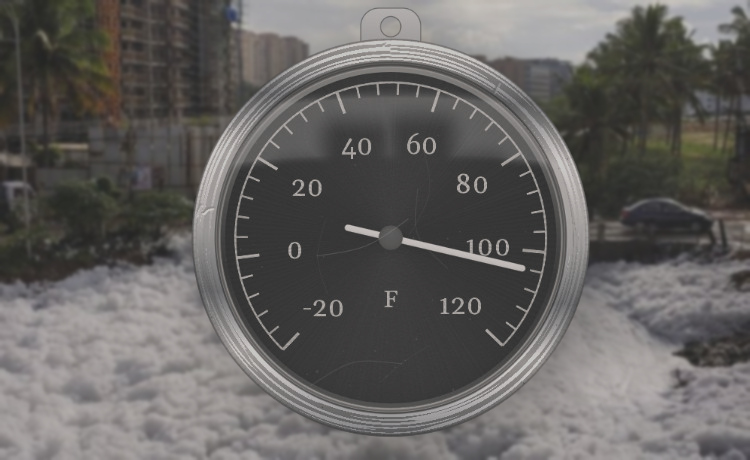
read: 104 °F
